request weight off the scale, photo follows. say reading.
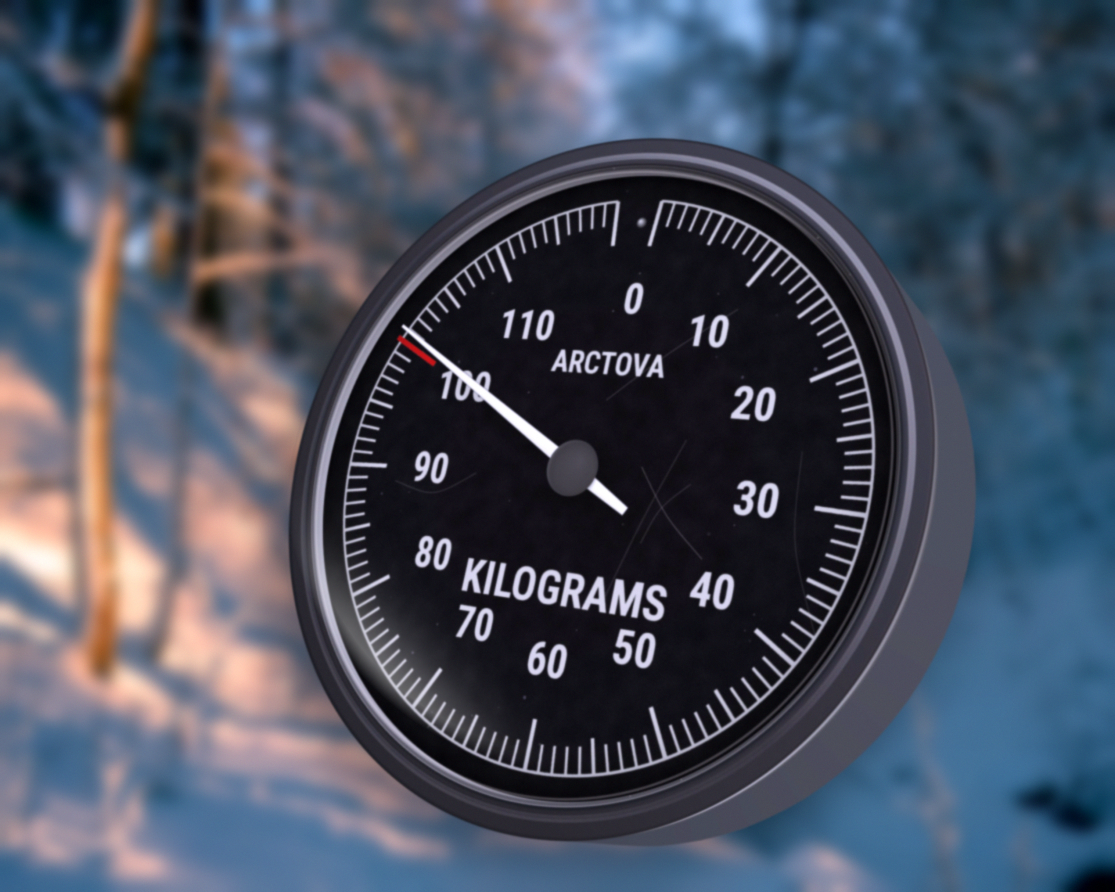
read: 101 kg
